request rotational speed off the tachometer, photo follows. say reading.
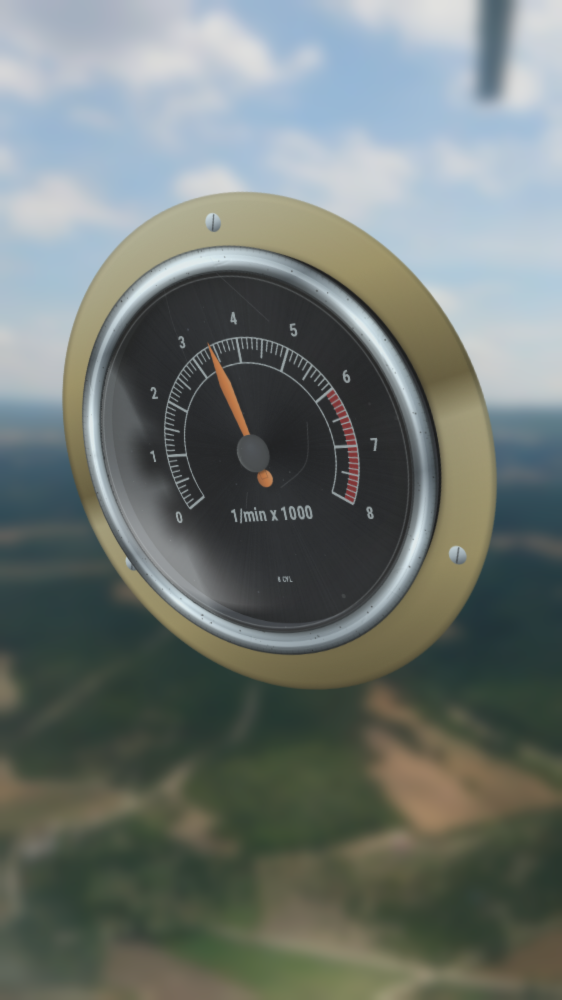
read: 3500 rpm
